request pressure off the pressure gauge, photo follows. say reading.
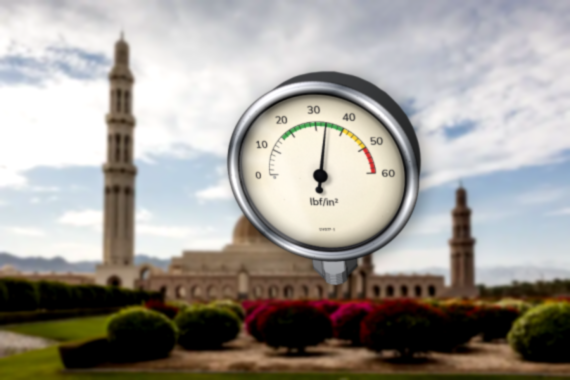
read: 34 psi
